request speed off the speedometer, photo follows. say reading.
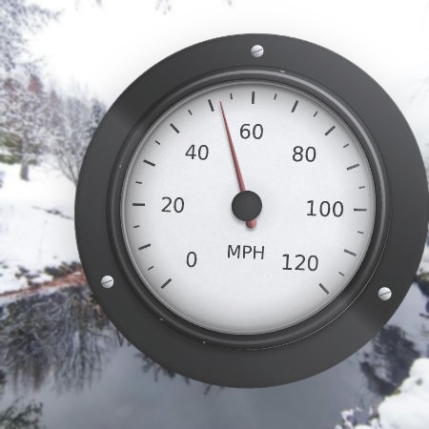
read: 52.5 mph
